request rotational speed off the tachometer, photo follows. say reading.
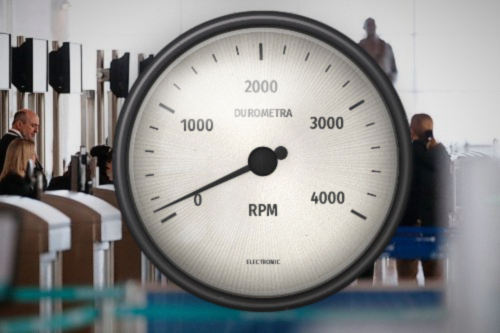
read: 100 rpm
